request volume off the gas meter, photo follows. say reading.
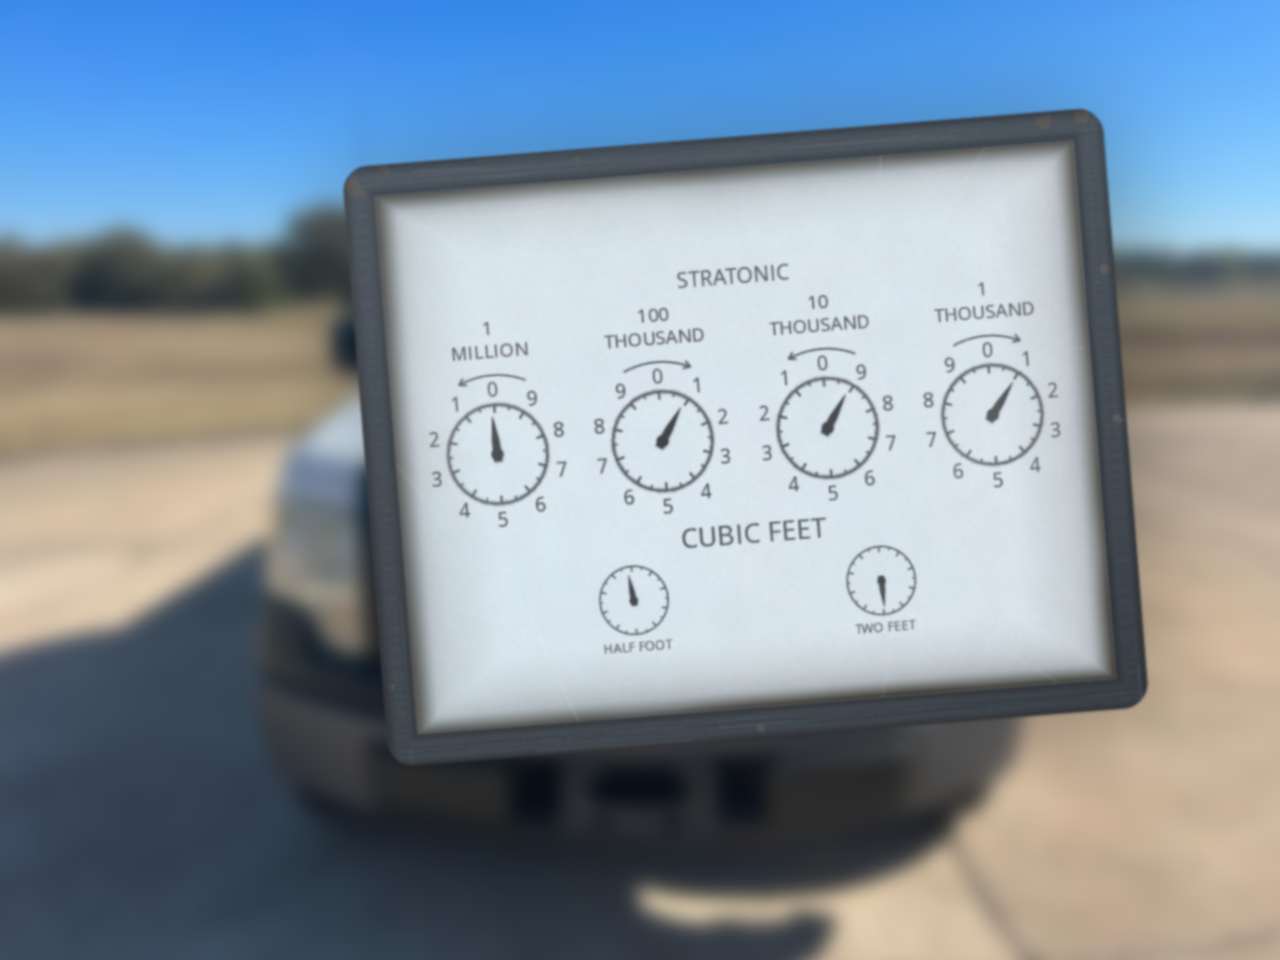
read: 9100 ft³
